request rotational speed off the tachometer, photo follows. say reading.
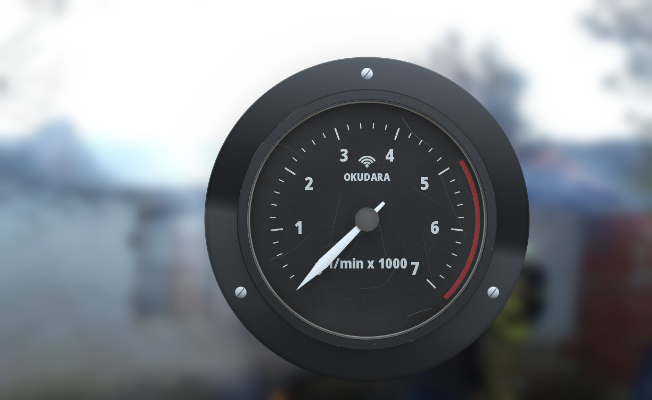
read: 0 rpm
